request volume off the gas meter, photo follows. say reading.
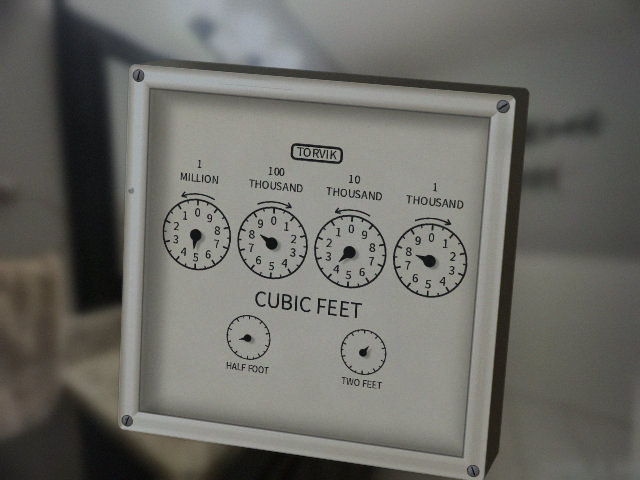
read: 483800 ft³
